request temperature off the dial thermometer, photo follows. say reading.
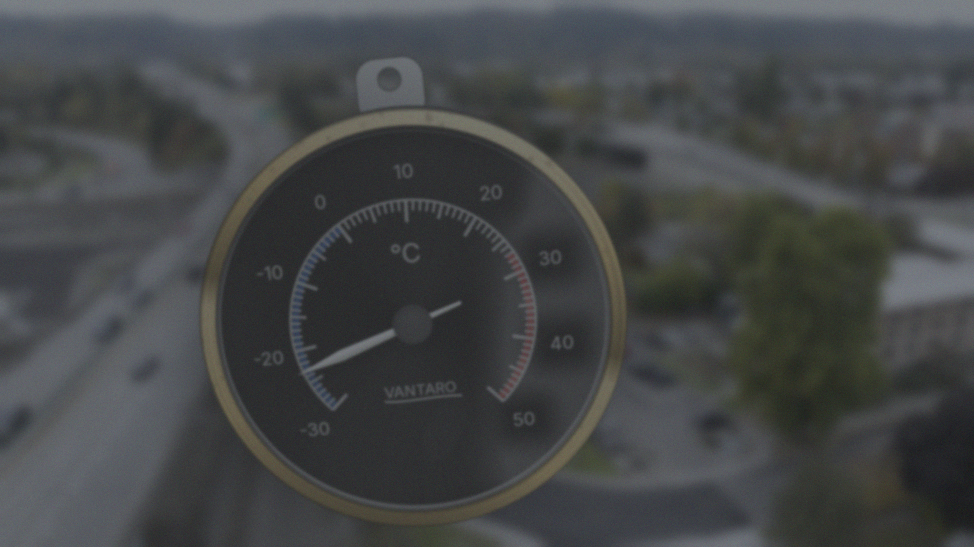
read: -23 °C
